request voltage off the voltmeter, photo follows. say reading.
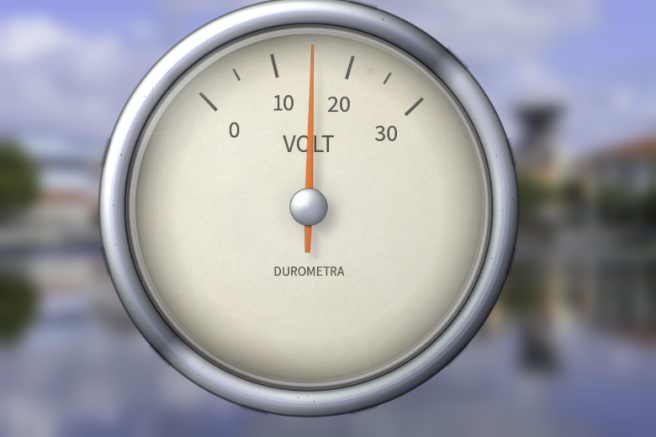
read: 15 V
